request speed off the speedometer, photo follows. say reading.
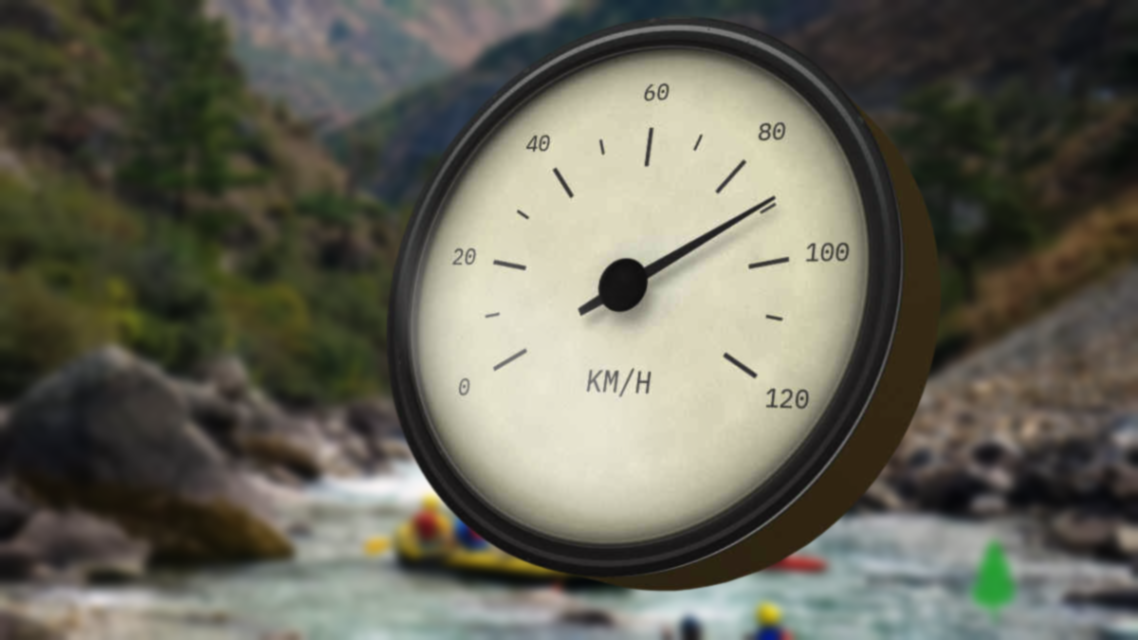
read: 90 km/h
